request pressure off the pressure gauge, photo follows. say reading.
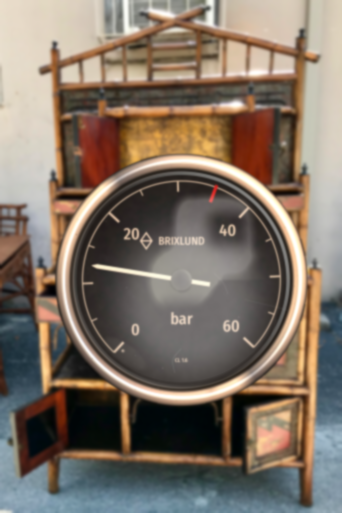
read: 12.5 bar
